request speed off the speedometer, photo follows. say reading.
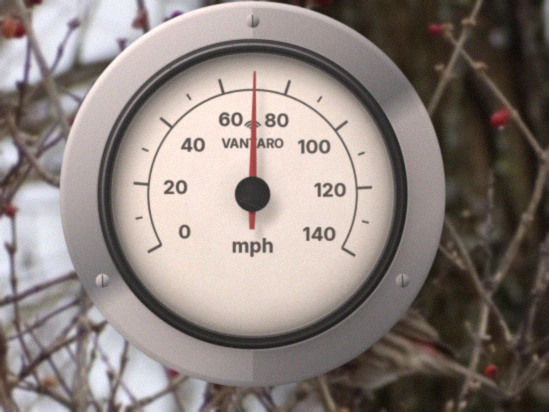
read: 70 mph
